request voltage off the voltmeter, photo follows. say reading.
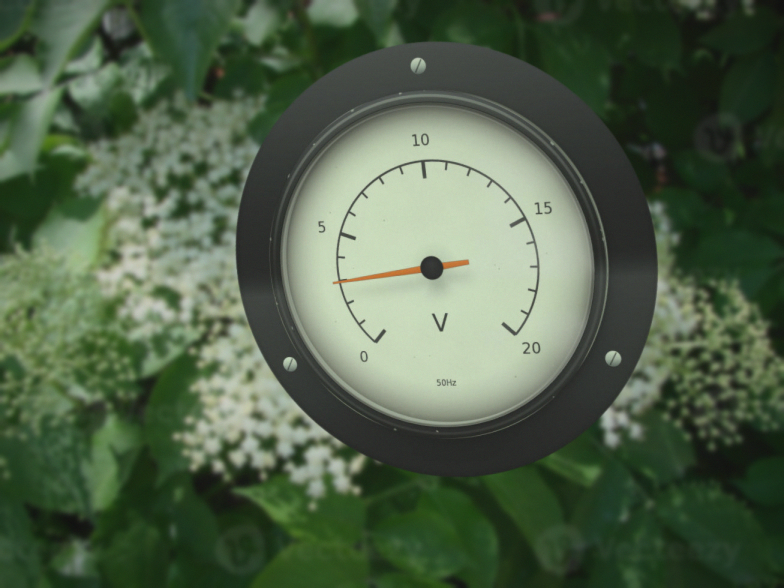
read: 3 V
